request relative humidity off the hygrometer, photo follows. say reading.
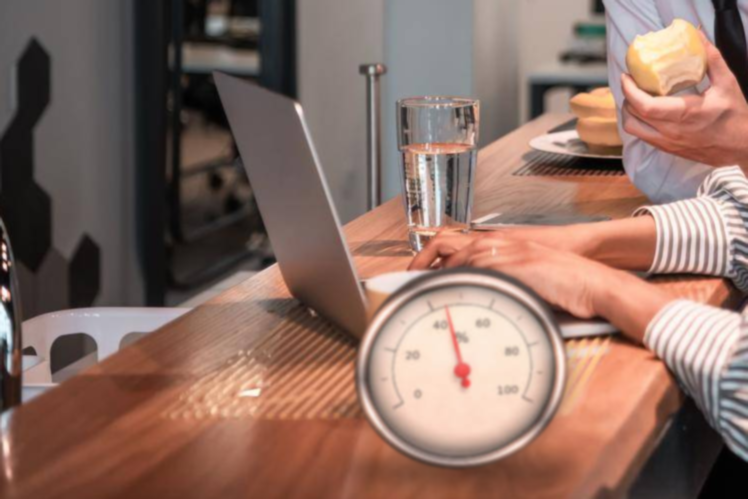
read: 45 %
